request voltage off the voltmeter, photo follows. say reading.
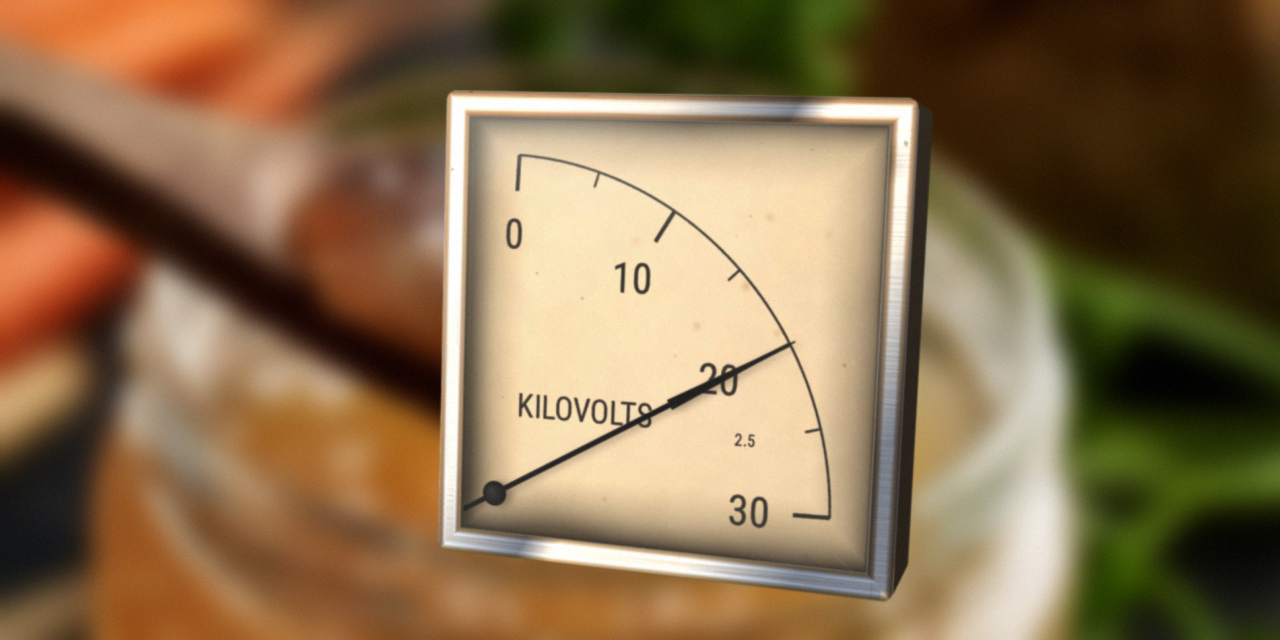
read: 20 kV
